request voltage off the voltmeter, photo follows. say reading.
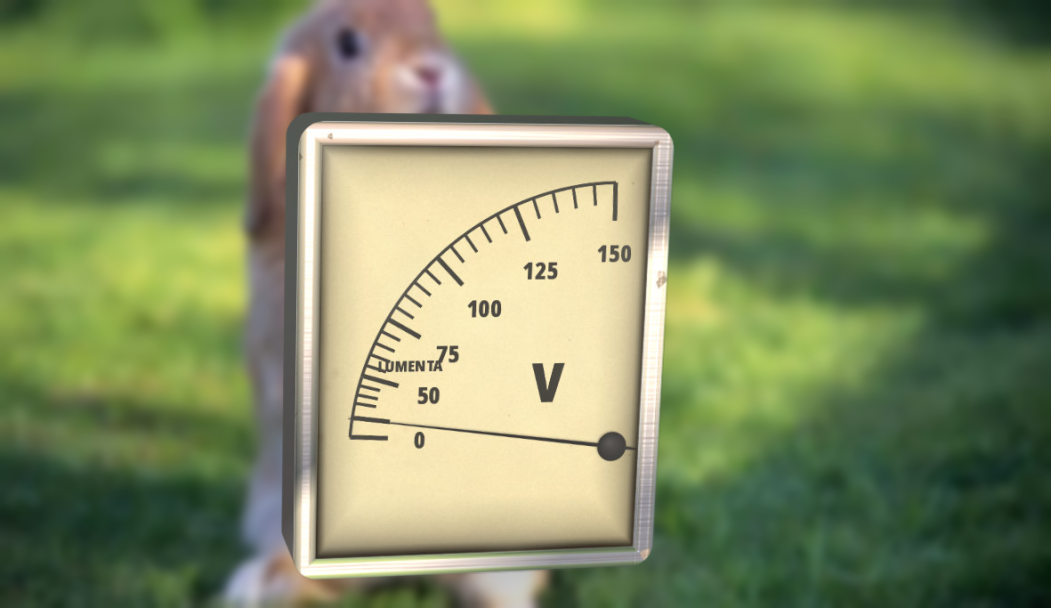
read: 25 V
